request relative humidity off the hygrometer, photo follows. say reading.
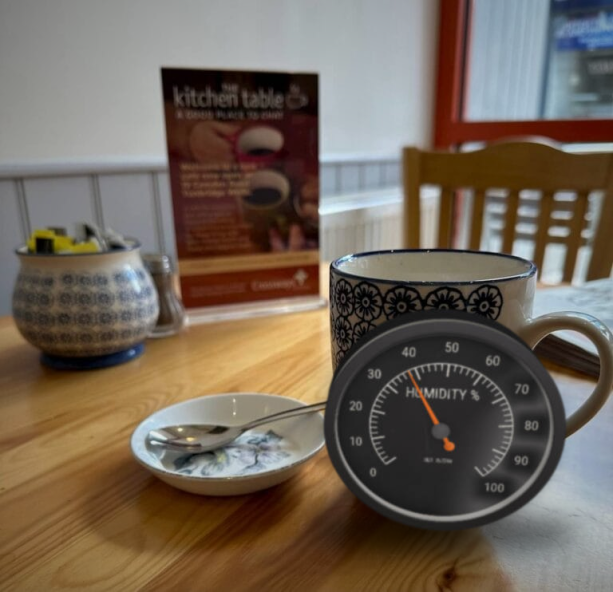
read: 38 %
